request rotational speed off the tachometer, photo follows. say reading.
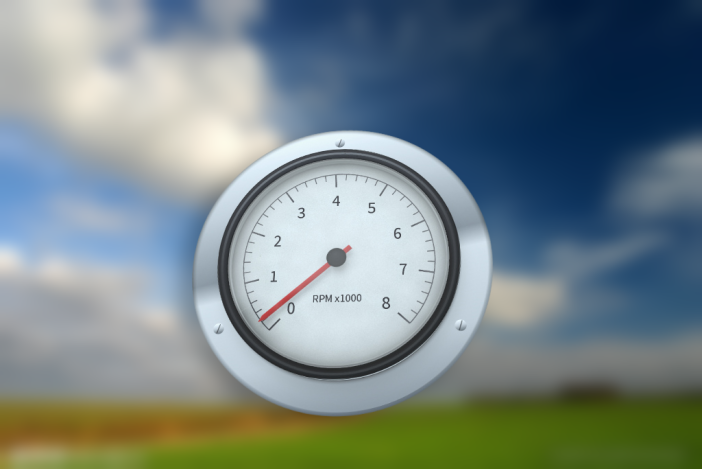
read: 200 rpm
